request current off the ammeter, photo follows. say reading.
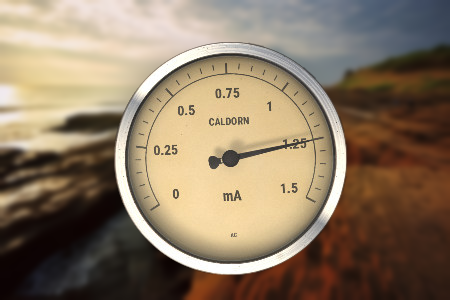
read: 1.25 mA
